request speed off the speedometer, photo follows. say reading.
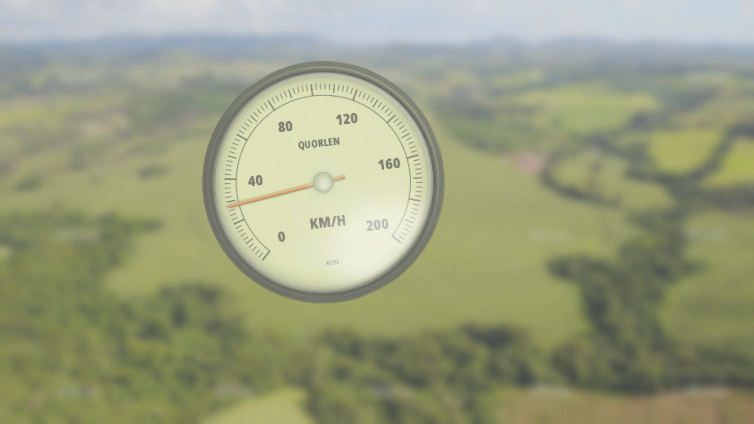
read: 28 km/h
